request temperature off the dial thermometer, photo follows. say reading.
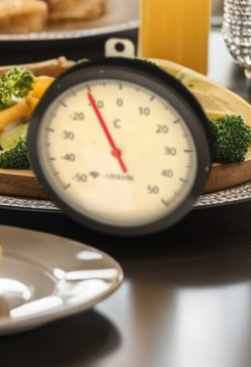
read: -10 °C
